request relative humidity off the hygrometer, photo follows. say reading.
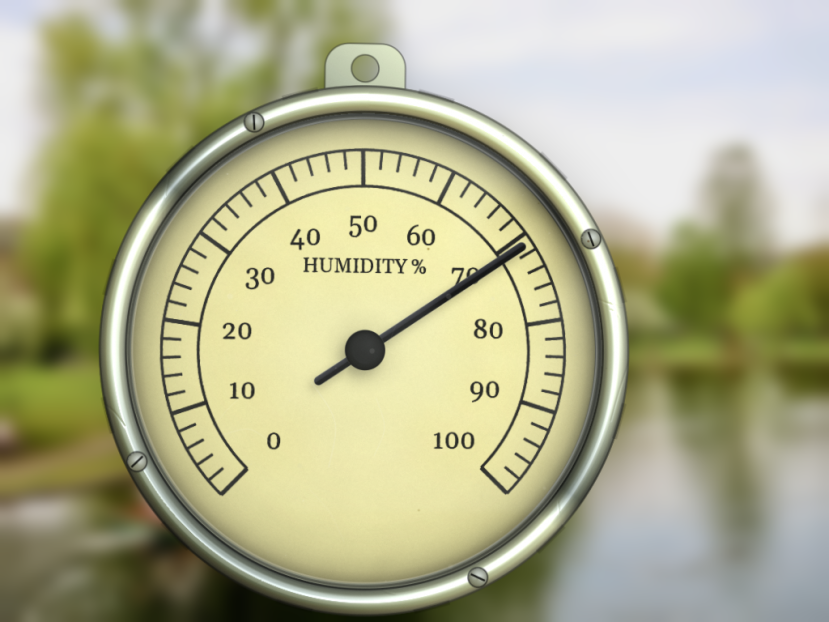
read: 71 %
